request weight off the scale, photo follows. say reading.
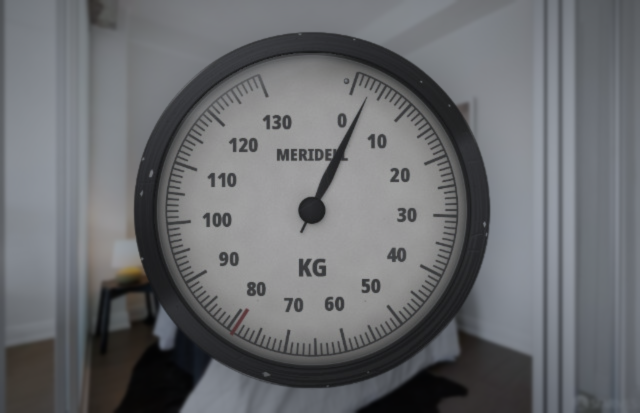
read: 3 kg
